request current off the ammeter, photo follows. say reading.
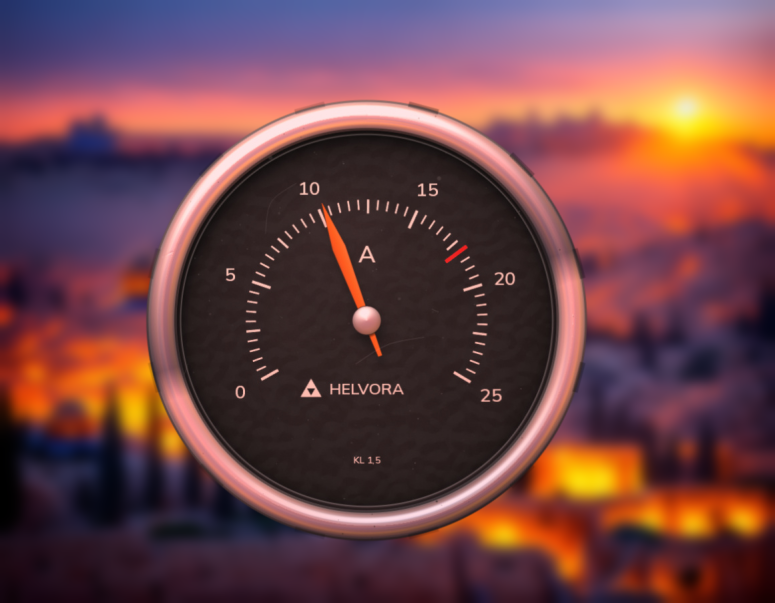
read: 10.25 A
